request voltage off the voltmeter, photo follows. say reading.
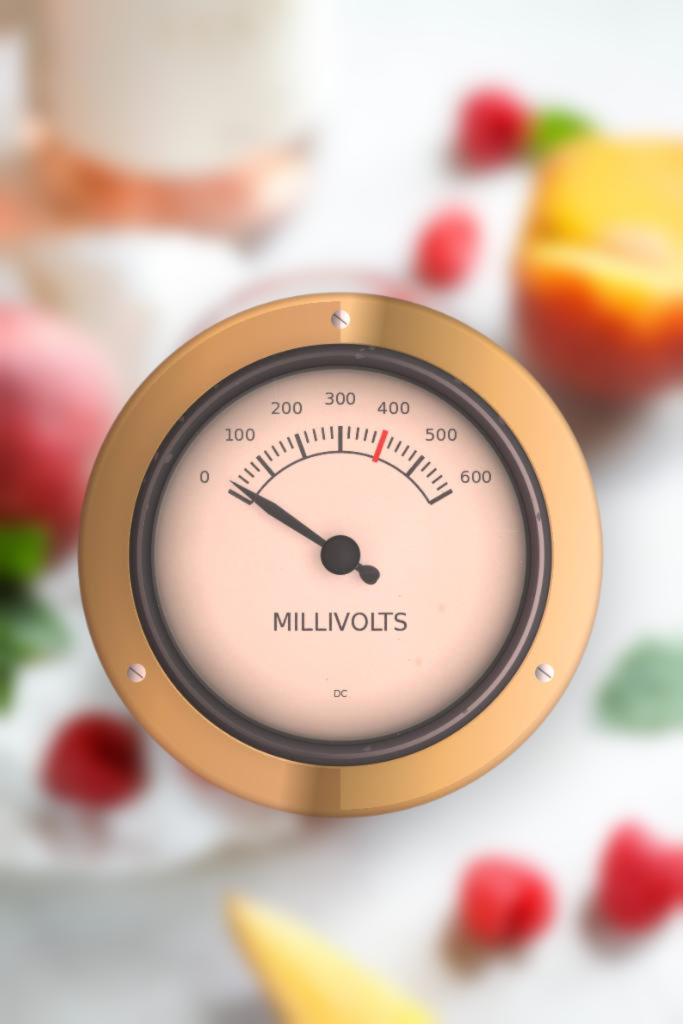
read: 20 mV
